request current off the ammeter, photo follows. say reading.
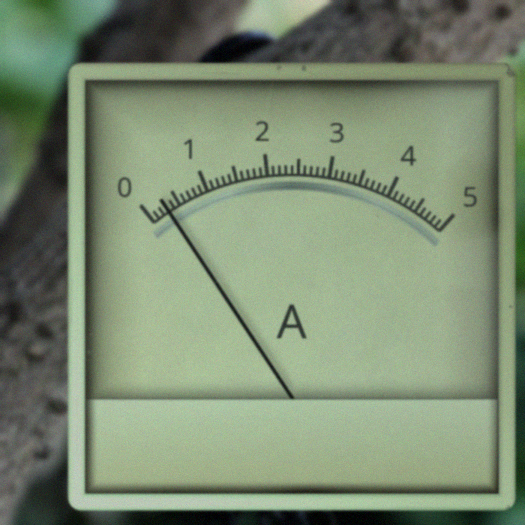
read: 0.3 A
